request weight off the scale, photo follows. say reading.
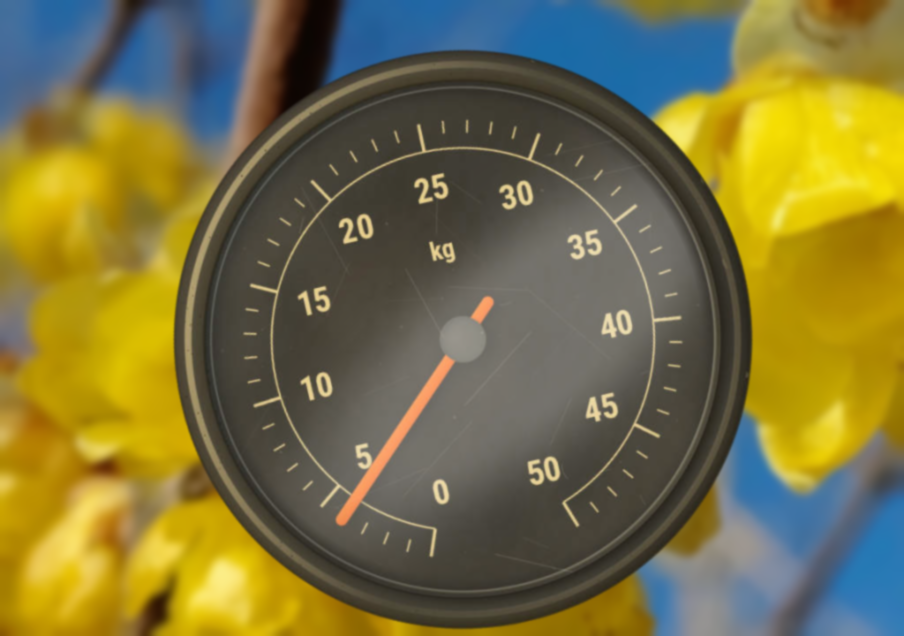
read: 4 kg
